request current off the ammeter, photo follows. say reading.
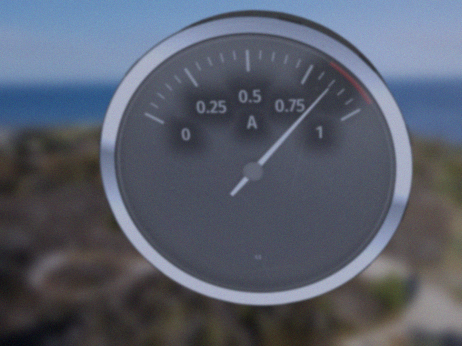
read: 0.85 A
